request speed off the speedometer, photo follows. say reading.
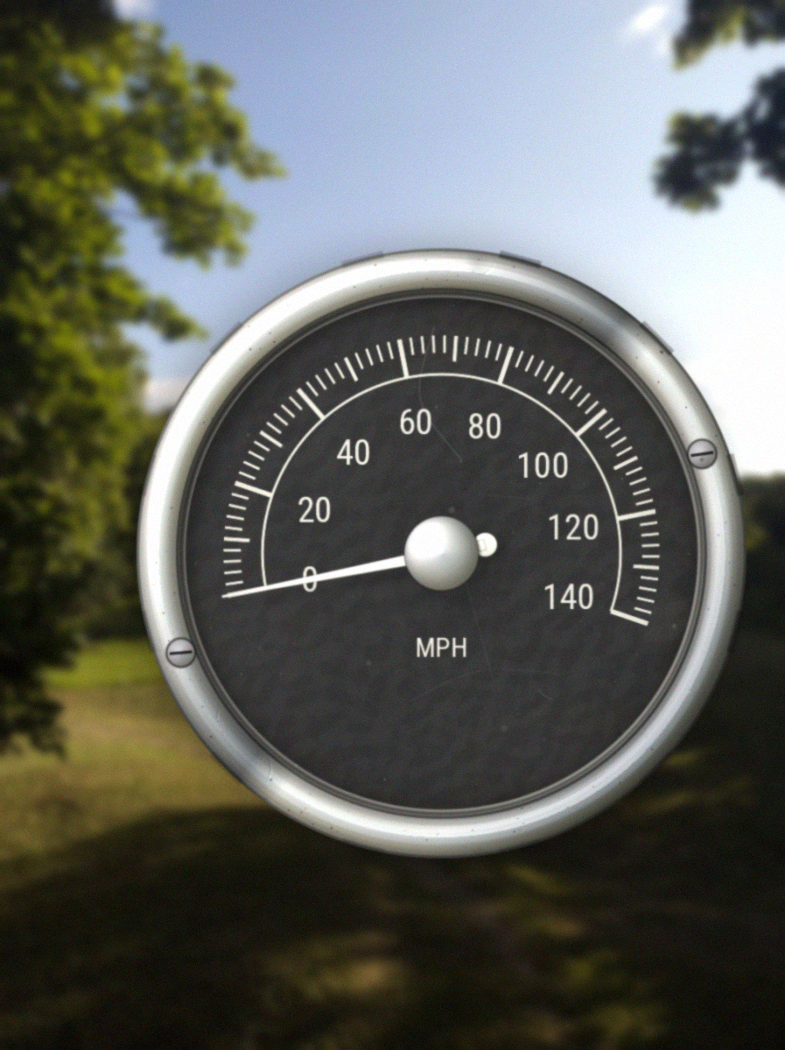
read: 0 mph
